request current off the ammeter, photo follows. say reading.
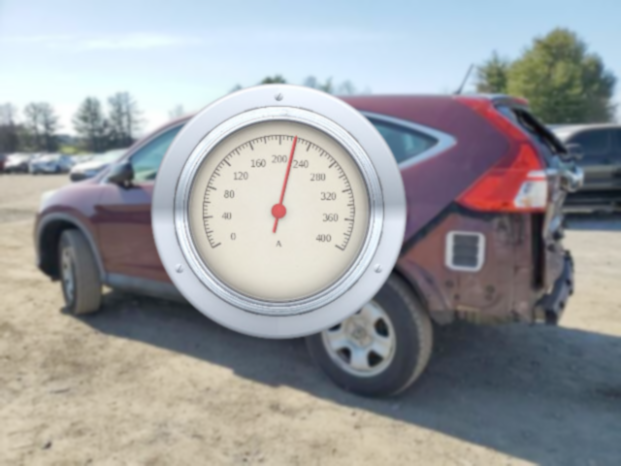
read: 220 A
